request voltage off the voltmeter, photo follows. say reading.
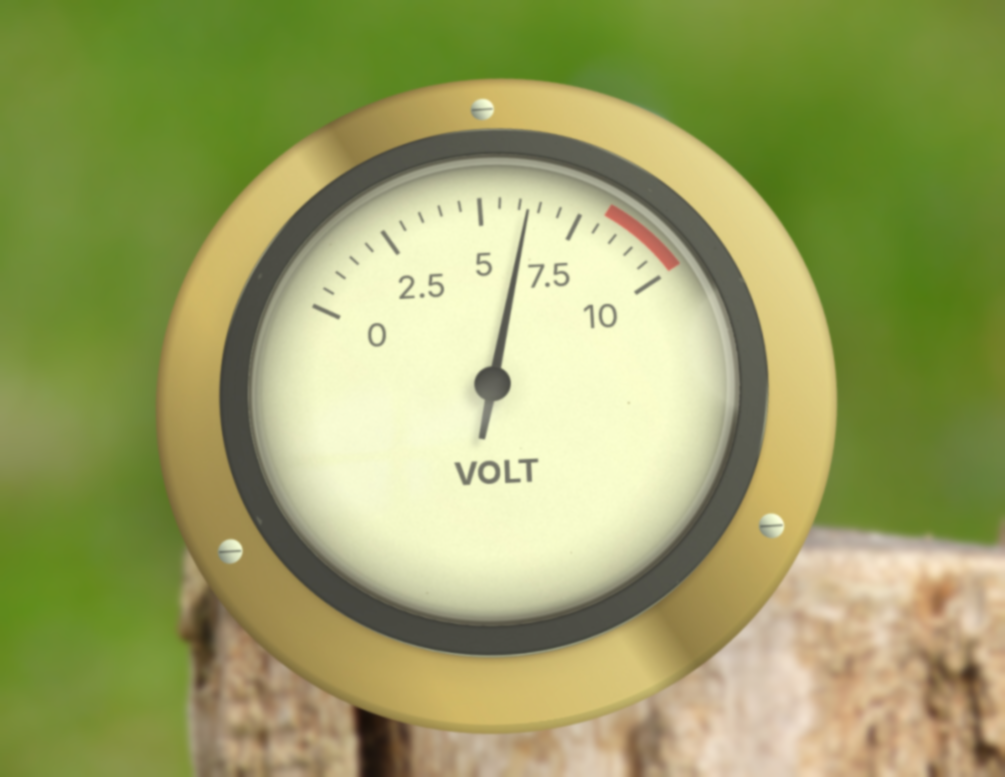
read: 6.25 V
